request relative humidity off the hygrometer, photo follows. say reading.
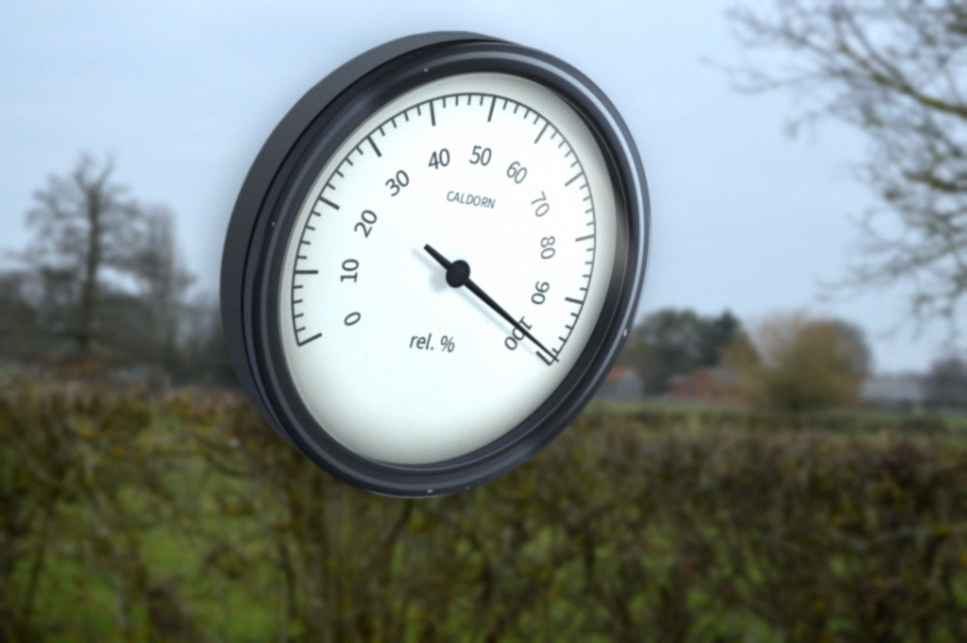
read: 99 %
